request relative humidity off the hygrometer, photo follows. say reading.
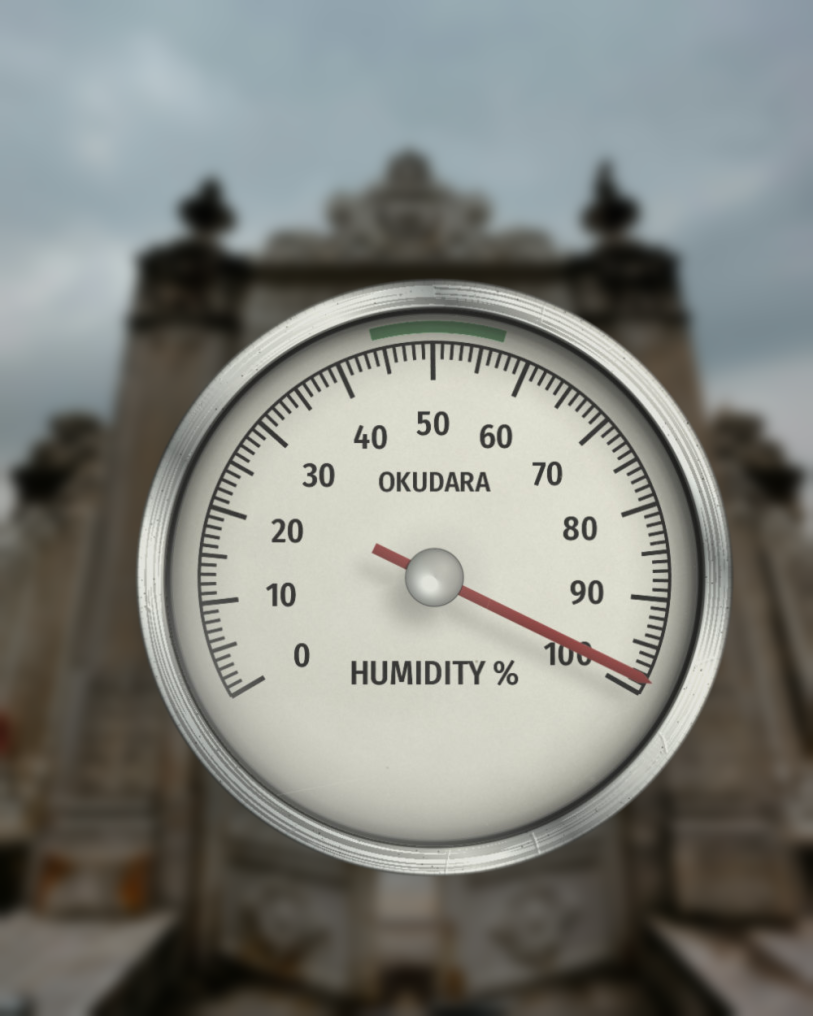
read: 98.5 %
